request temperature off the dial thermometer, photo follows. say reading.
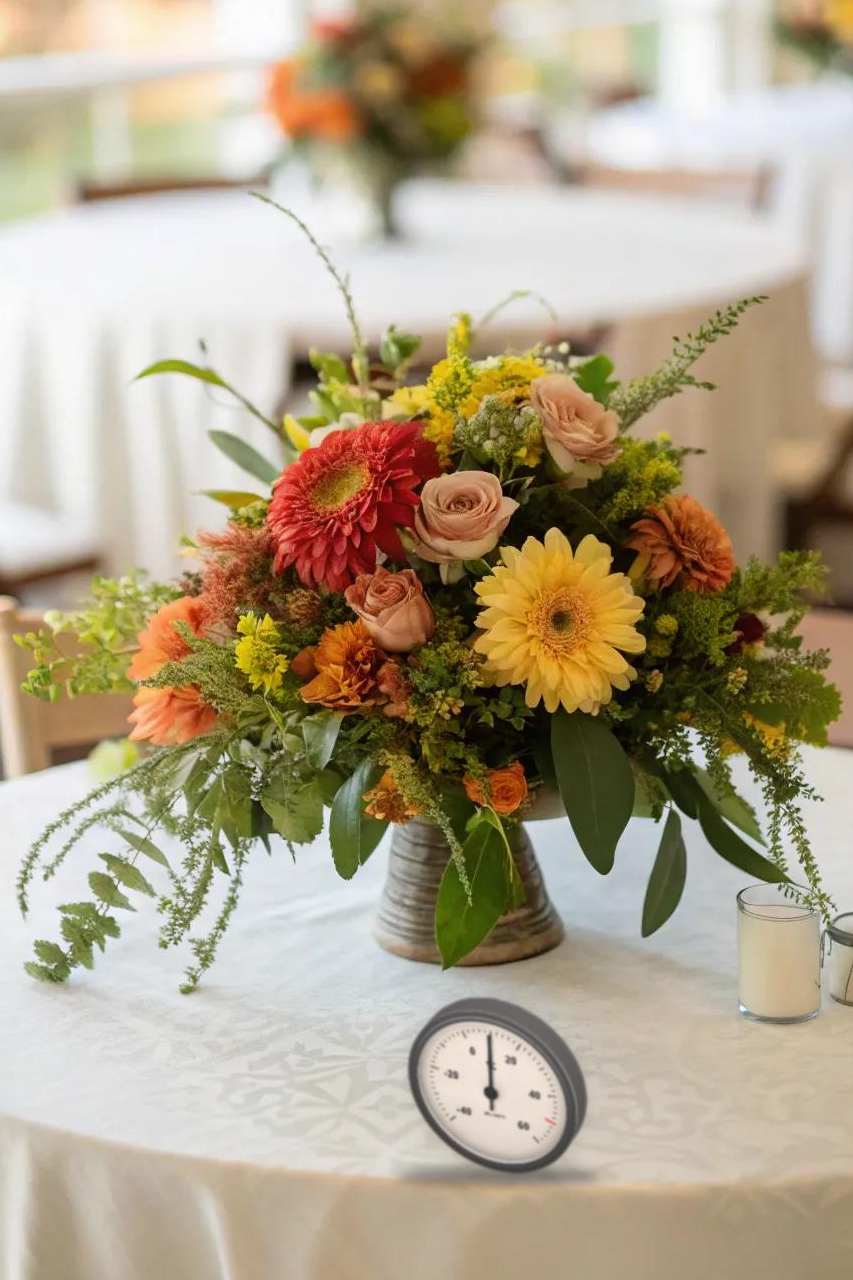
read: 10 °C
